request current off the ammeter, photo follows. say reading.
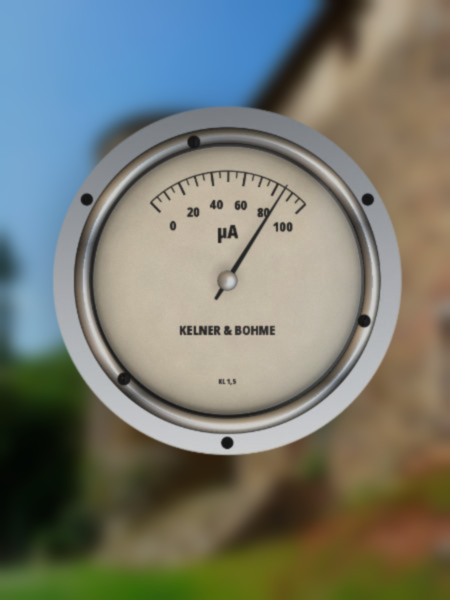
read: 85 µA
